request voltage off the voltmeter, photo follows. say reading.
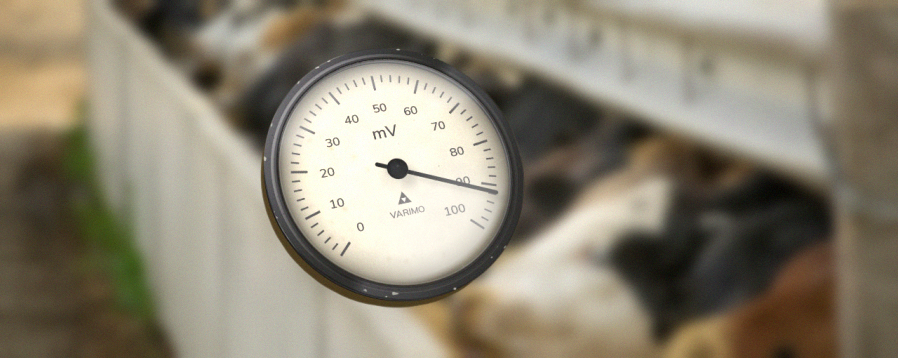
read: 92 mV
